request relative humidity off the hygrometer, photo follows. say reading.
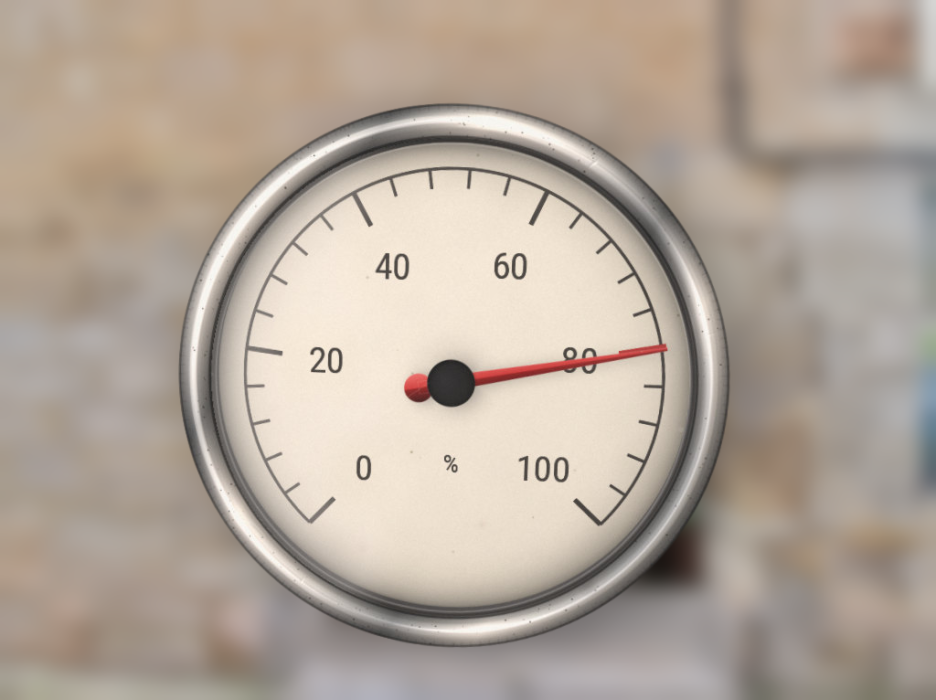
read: 80 %
